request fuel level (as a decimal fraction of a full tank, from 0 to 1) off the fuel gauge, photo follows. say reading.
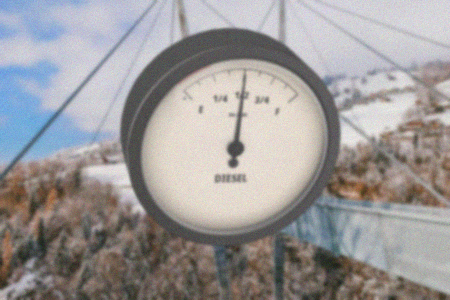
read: 0.5
